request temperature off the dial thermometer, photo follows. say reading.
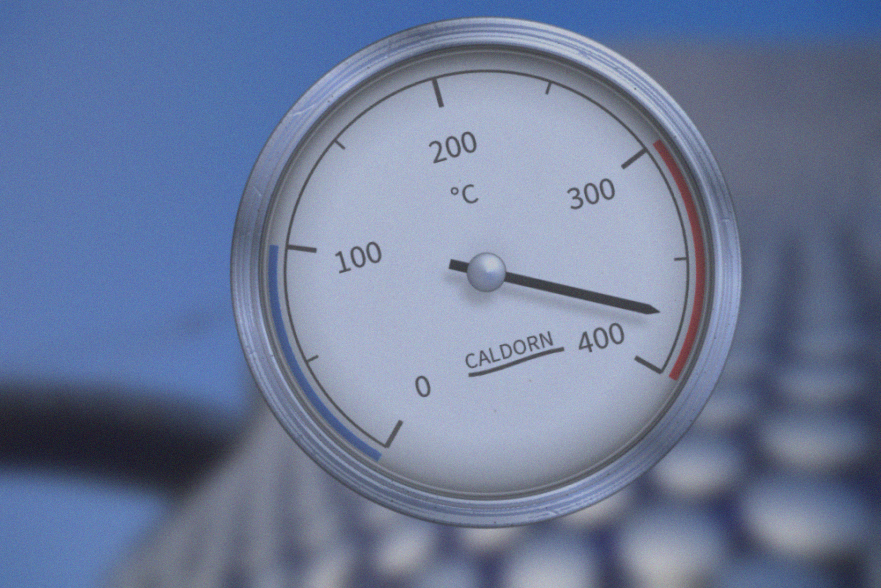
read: 375 °C
